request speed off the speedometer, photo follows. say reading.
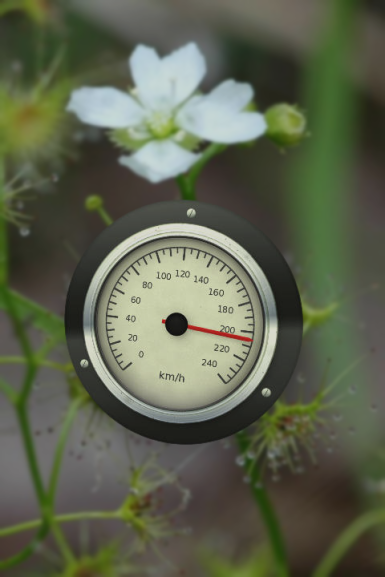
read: 205 km/h
